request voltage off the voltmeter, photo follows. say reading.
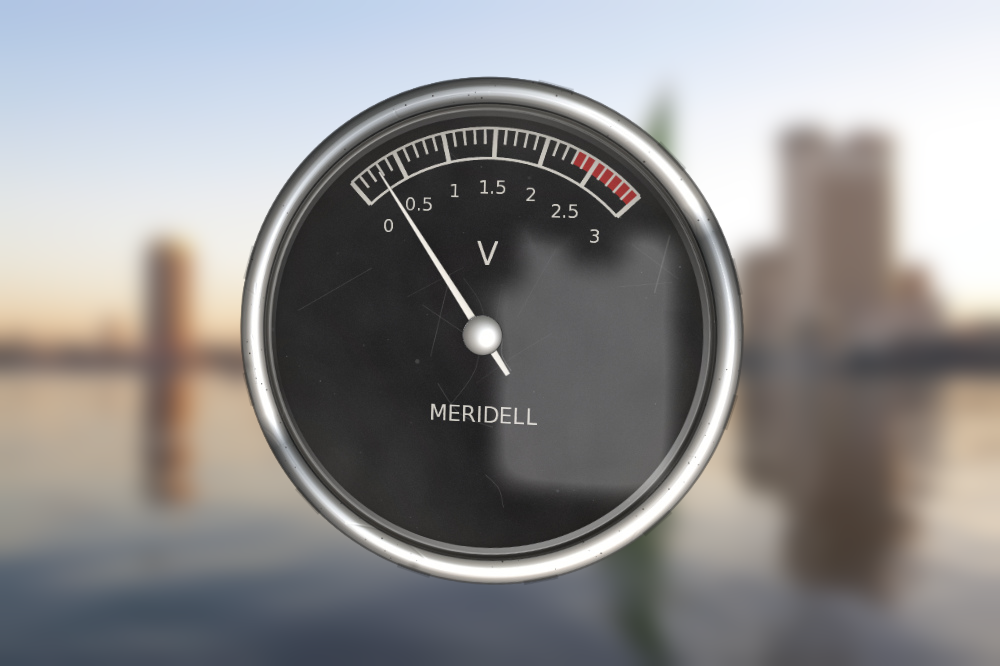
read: 0.3 V
